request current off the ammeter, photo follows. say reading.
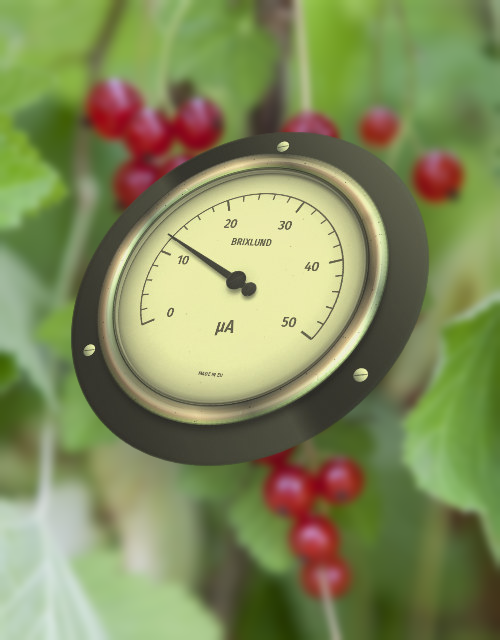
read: 12 µA
